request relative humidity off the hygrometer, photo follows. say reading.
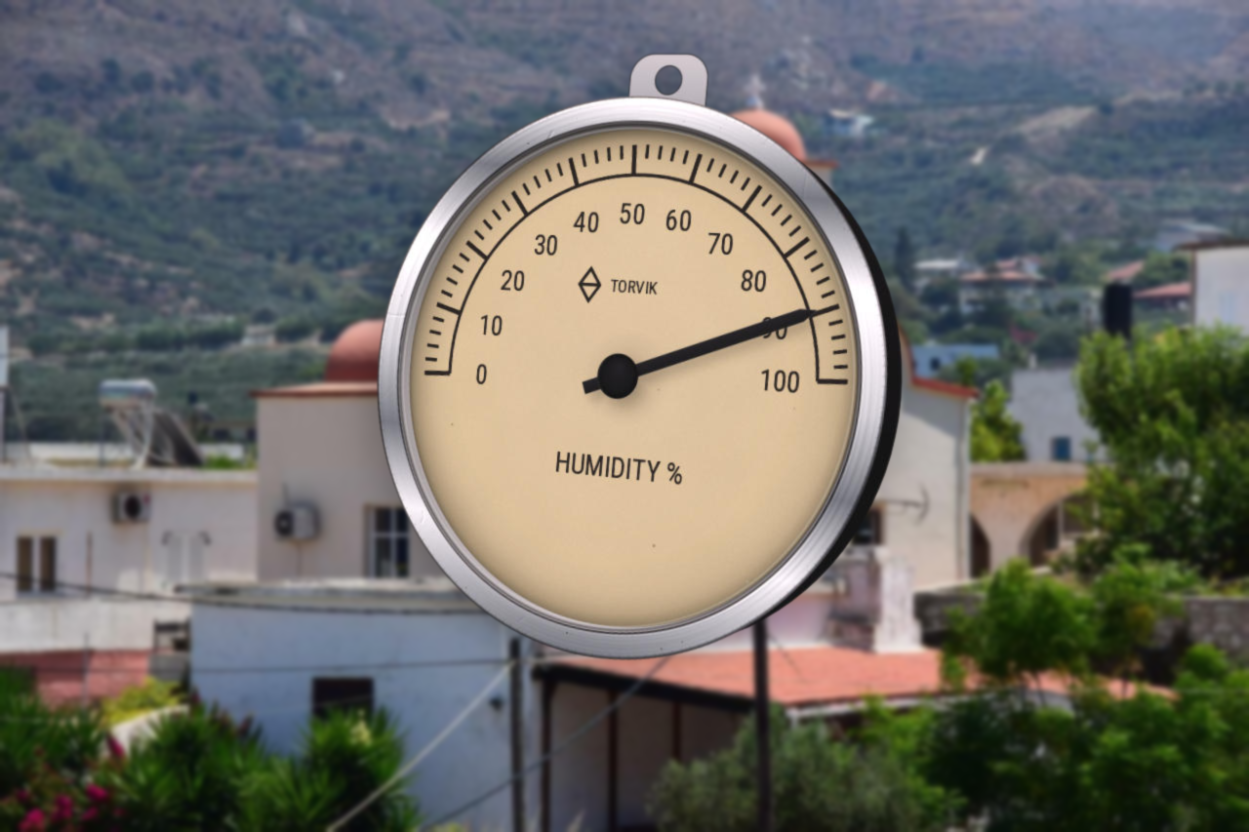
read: 90 %
